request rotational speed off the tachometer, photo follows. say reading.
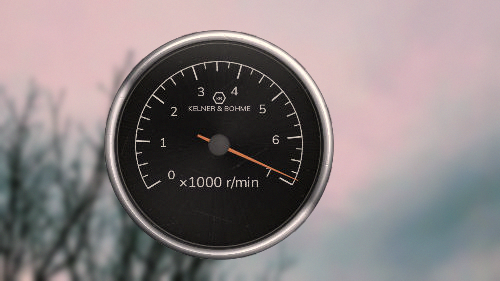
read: 6875 rpm
